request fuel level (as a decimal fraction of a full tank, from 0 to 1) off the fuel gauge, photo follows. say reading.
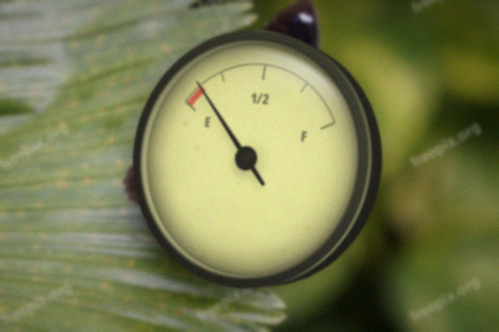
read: 0.125
